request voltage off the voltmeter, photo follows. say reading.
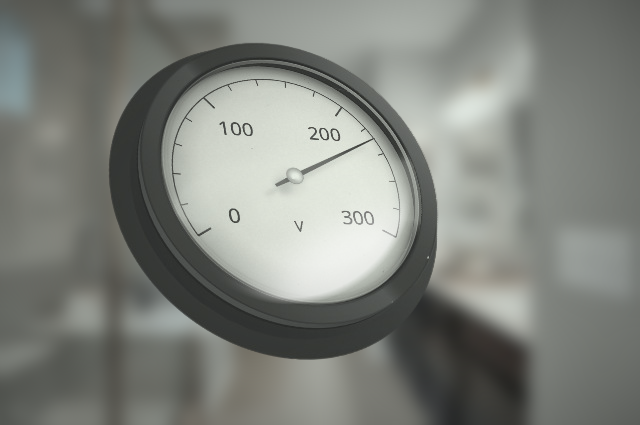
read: 230 V
